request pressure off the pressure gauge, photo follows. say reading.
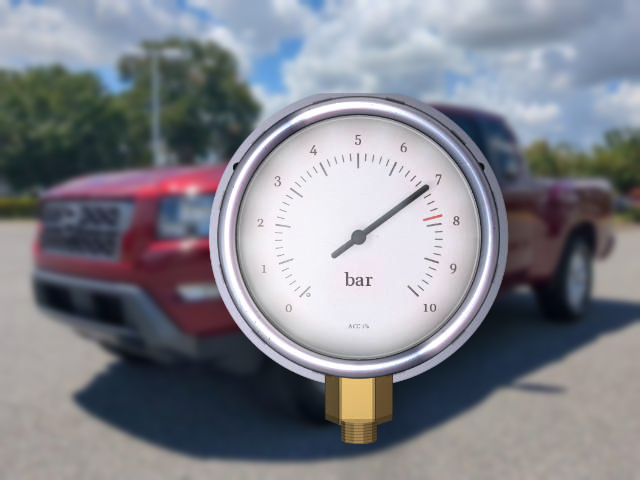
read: 7 bar
